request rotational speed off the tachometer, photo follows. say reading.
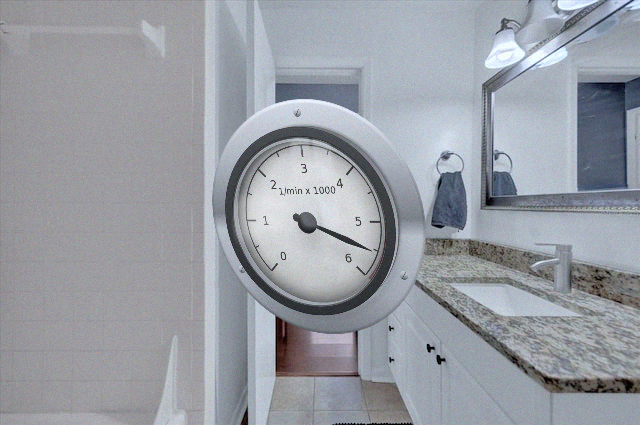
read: 5500 rpm
